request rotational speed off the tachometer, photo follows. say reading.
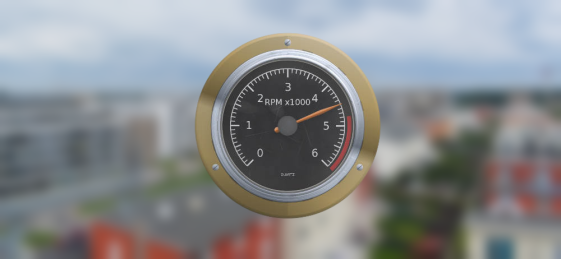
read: 4500 rpm
